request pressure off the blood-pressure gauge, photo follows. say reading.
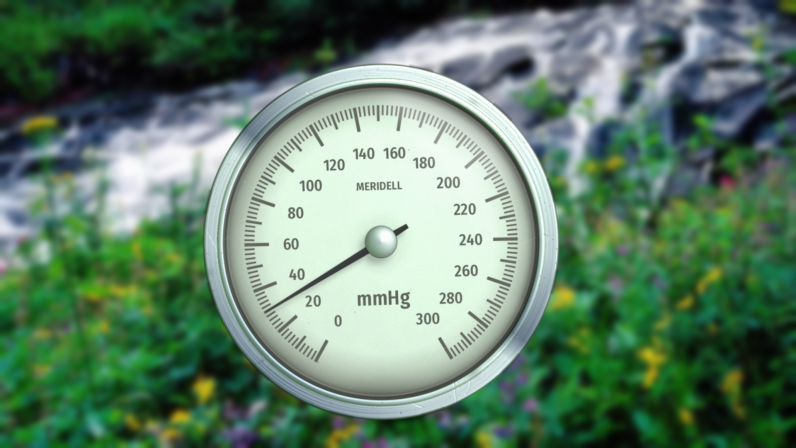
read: 30 mmHg
